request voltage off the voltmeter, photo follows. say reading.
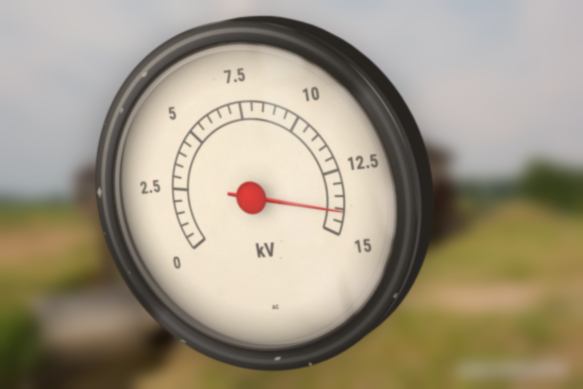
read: 14 kV
